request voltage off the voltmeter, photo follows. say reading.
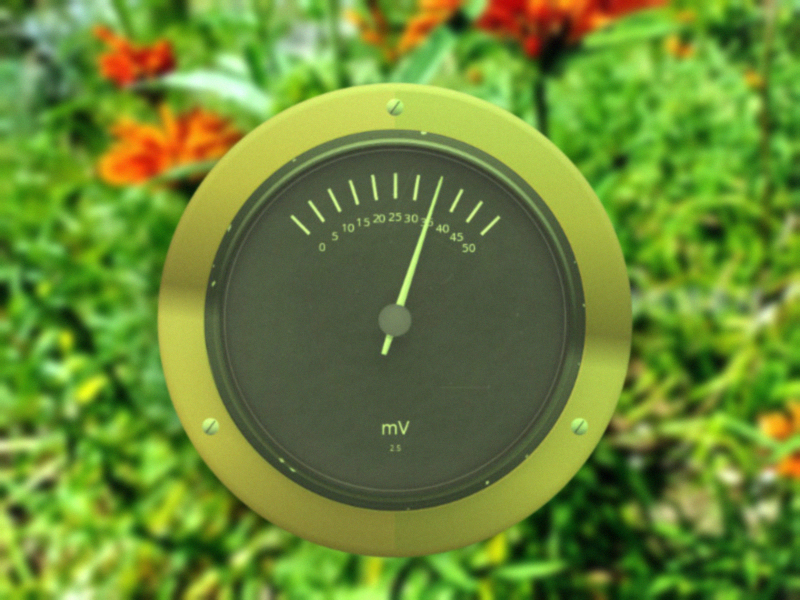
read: 35 mV
